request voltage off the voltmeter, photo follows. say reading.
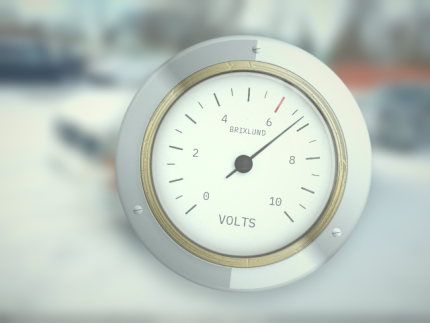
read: 6.75 V
